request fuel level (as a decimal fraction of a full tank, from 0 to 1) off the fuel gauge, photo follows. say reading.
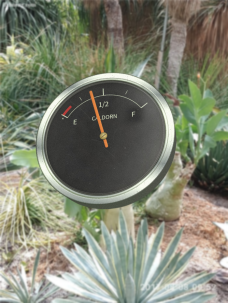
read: 0.375
